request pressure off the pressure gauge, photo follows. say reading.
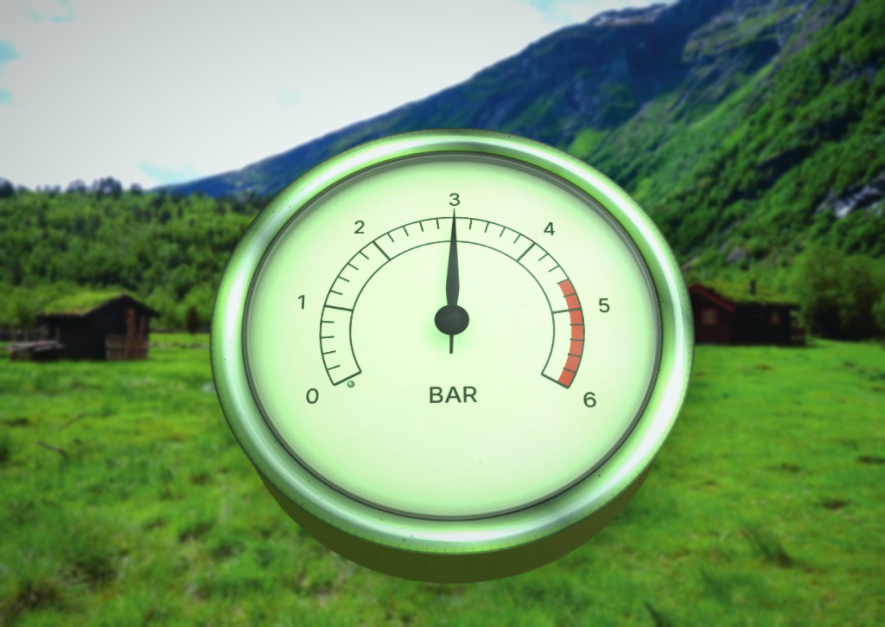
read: 3 bar
